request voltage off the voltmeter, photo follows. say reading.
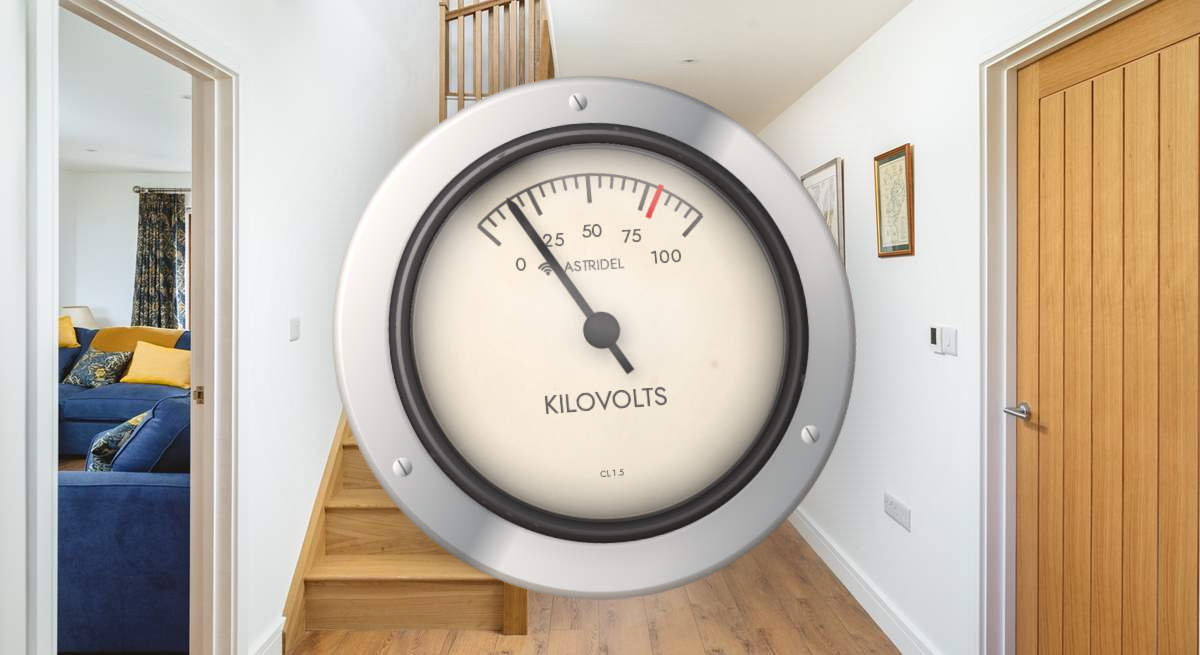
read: 15 kV
